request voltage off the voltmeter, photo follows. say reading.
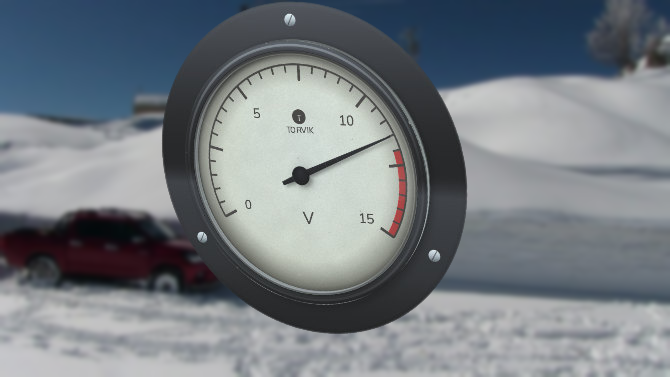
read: 11.5 V
